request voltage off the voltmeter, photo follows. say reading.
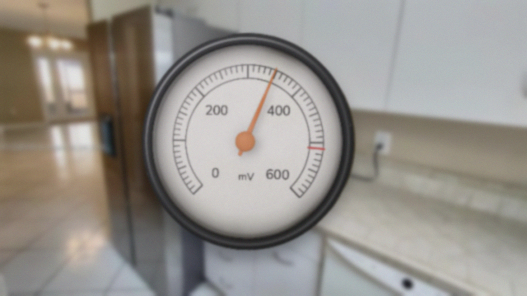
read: 350 mV
